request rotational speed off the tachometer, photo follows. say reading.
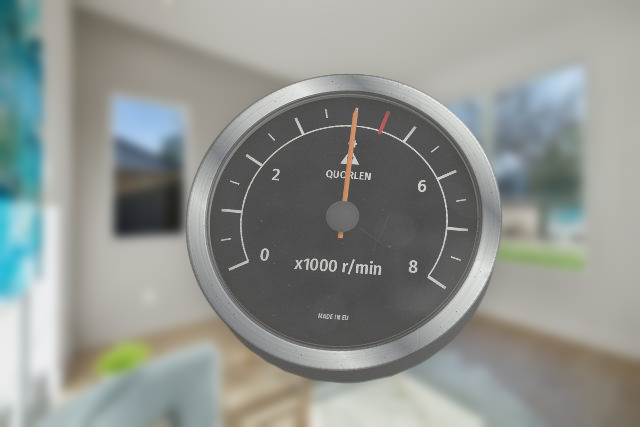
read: 4000 rpm
